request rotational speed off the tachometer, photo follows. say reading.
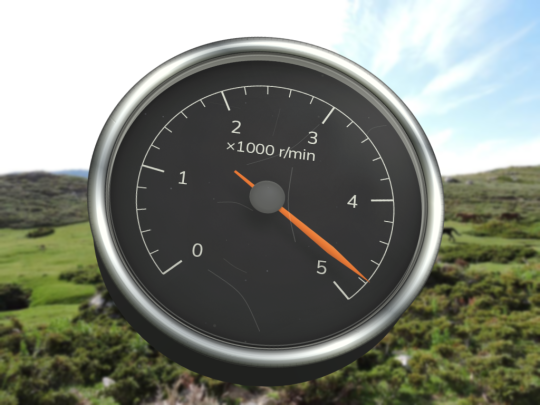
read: 4800 rpm
